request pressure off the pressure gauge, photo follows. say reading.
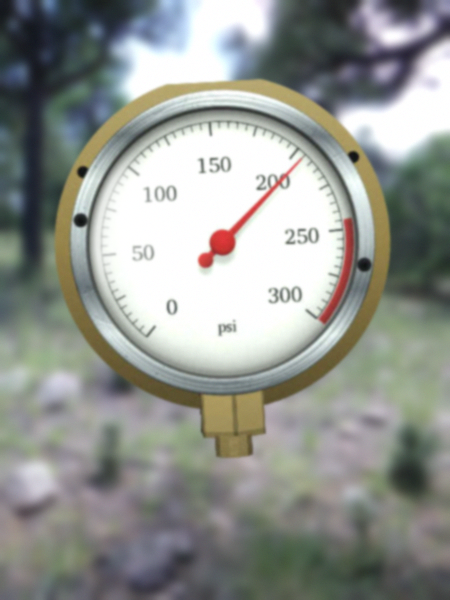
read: 205 psi
